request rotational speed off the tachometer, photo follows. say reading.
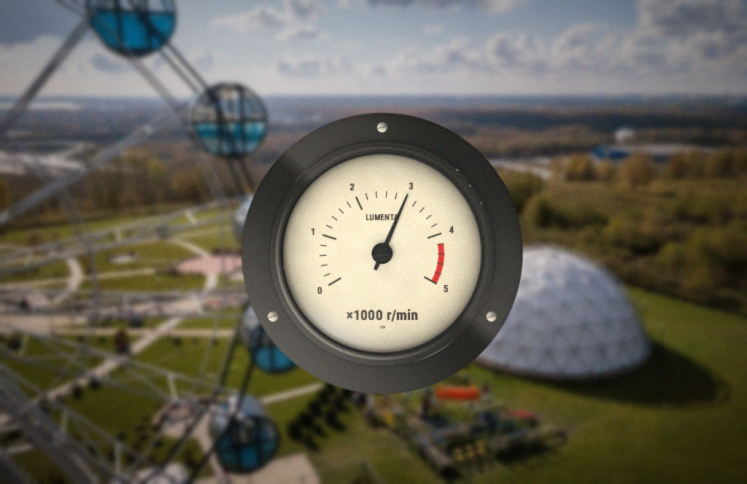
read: 3000 rpm
